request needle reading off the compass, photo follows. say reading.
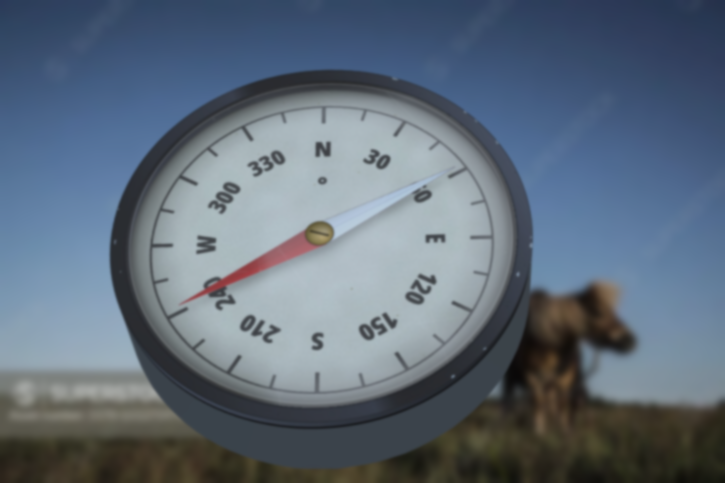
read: 240 °
